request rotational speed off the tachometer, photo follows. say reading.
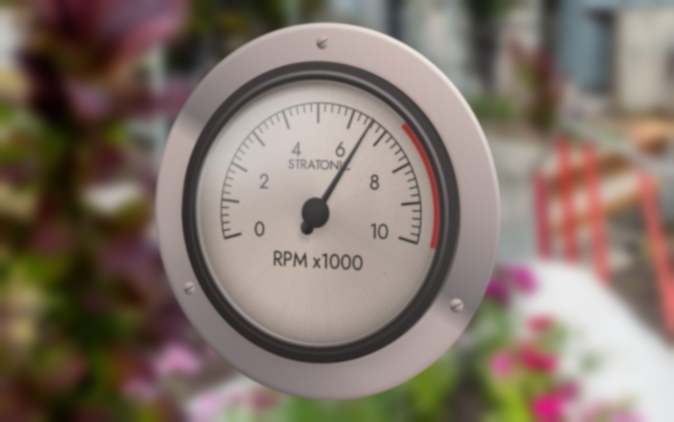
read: 6600 rpm
